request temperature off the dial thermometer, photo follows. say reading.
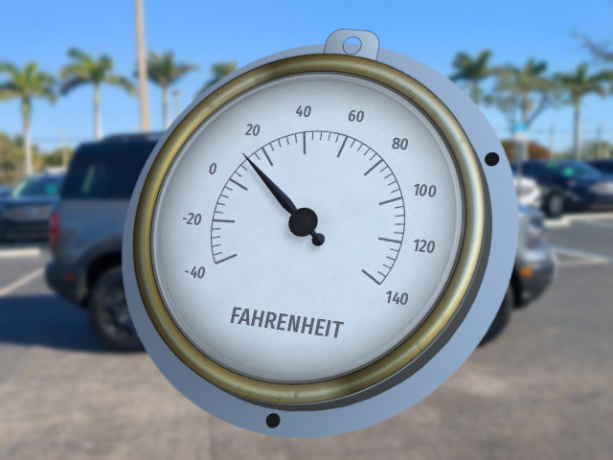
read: 12 °F
